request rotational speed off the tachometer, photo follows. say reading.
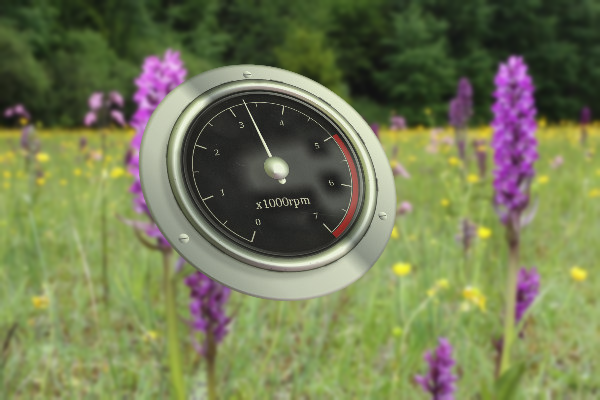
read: 3250 rpm
